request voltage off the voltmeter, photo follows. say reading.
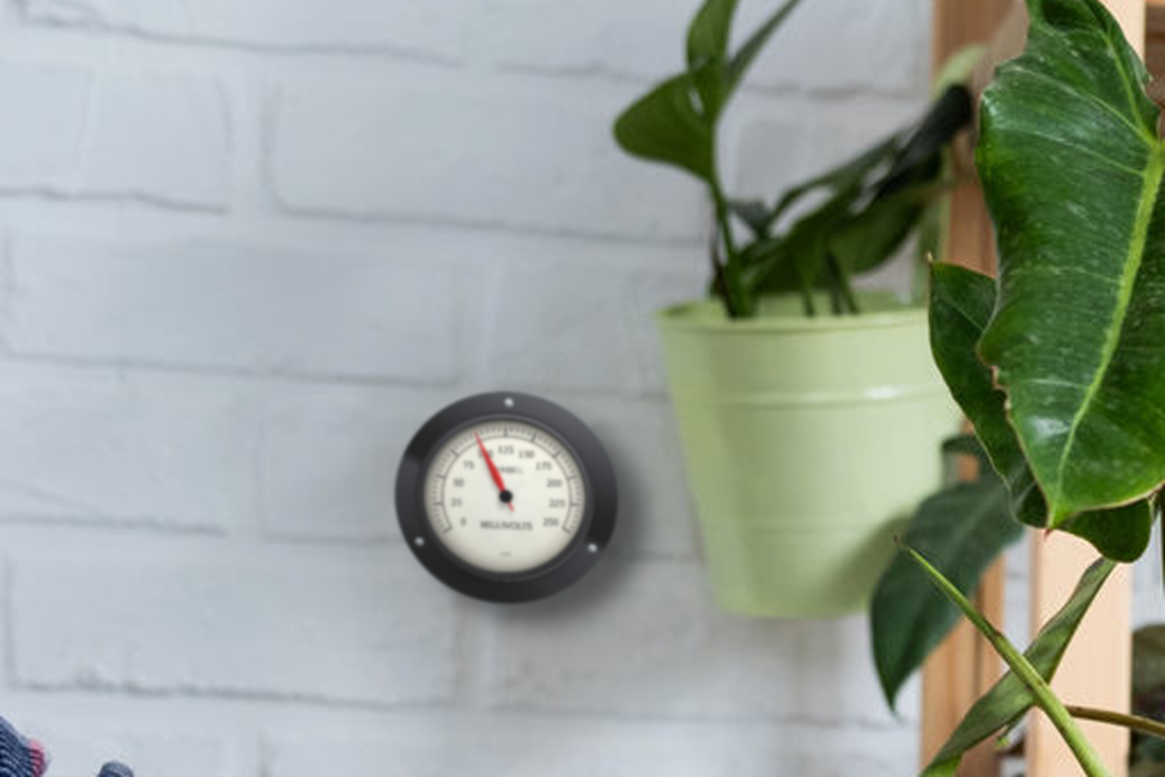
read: 100 mV
